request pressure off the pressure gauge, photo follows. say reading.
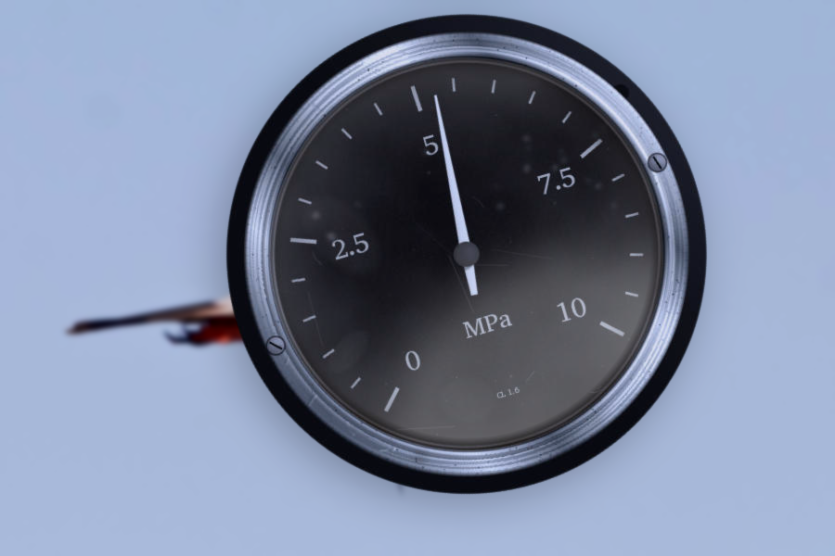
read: 5.25 MPa
